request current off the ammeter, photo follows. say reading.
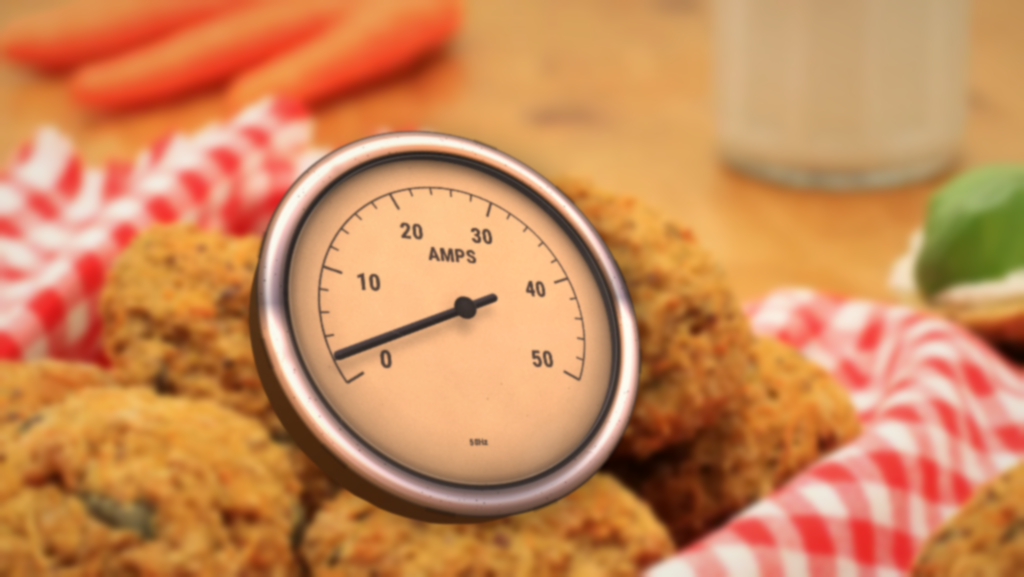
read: 2 A
